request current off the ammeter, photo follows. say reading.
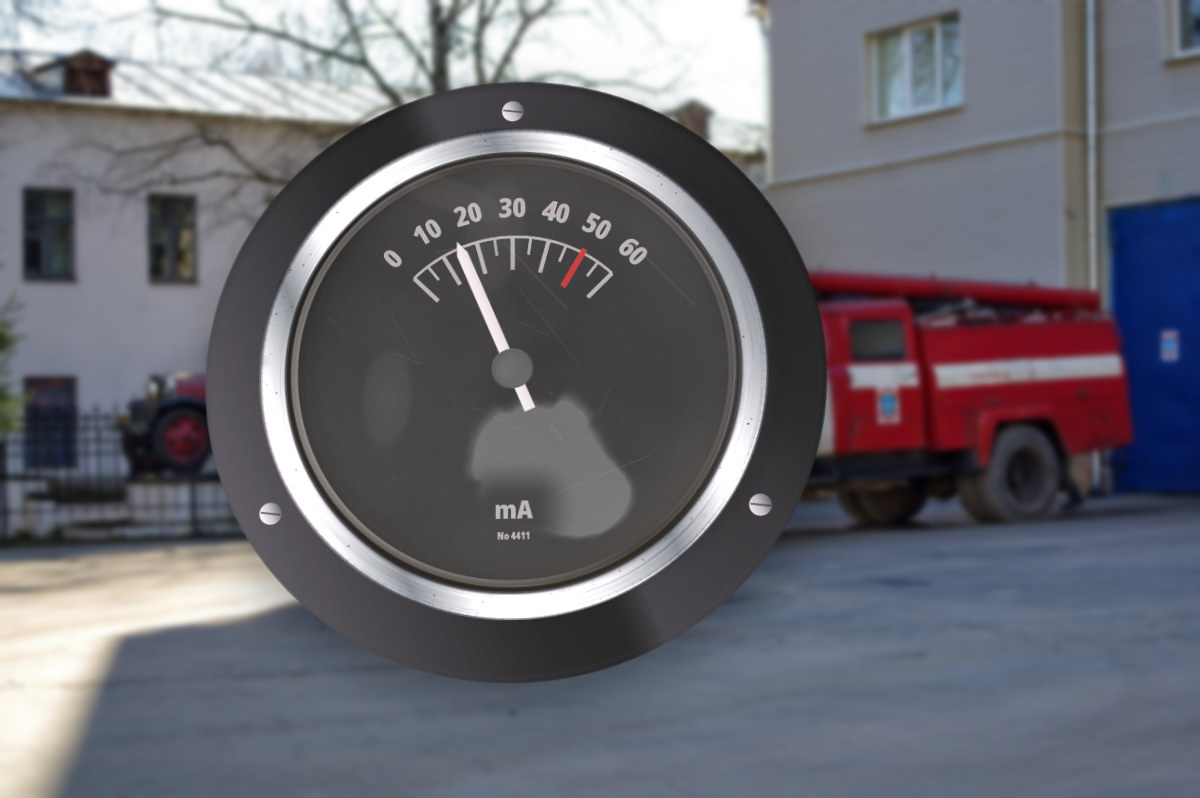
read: 15 mA
